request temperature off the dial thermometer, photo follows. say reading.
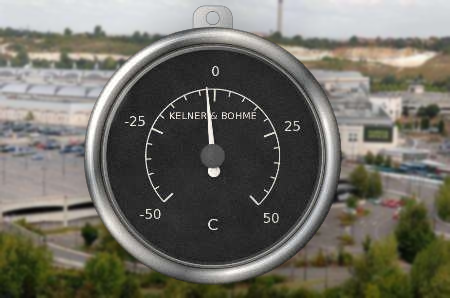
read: -2.5 °C
